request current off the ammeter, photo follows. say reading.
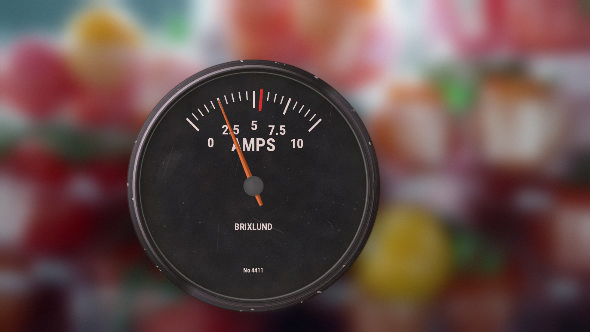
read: 2.5 A
